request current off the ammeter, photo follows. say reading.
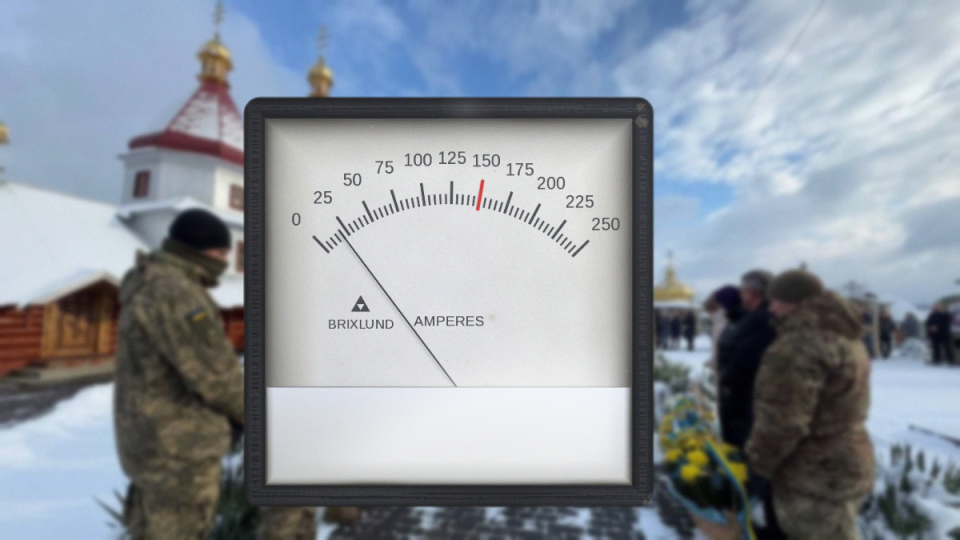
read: 20 A
